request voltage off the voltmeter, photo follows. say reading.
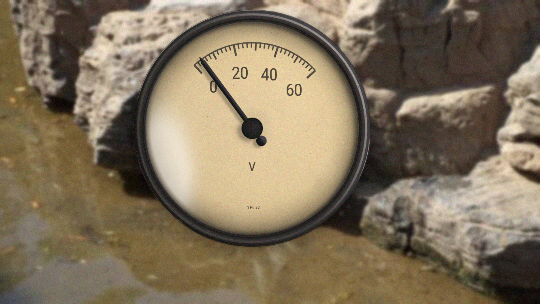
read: 4 V
